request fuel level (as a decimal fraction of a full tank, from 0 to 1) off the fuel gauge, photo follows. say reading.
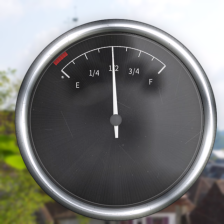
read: 0.5
